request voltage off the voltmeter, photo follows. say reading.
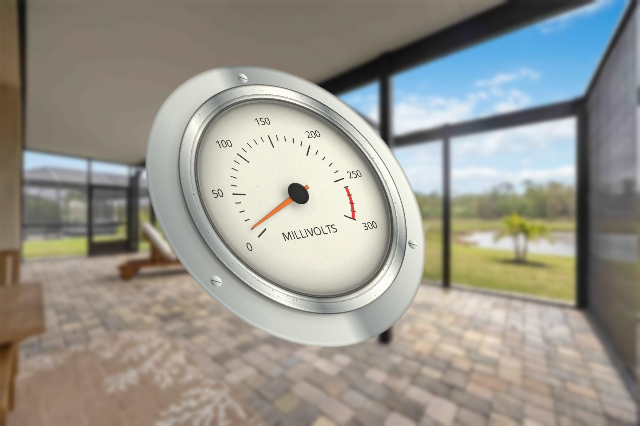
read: 10 mV
